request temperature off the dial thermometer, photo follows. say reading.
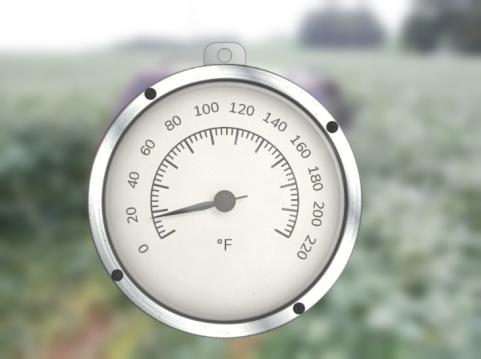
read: 16 °F
